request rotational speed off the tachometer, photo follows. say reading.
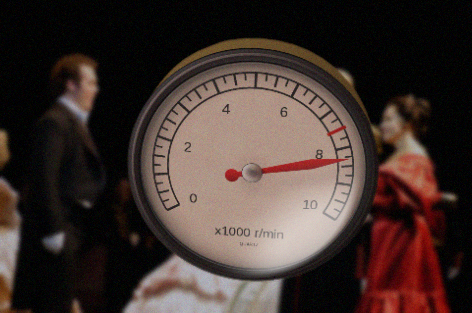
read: 8250 rpm
